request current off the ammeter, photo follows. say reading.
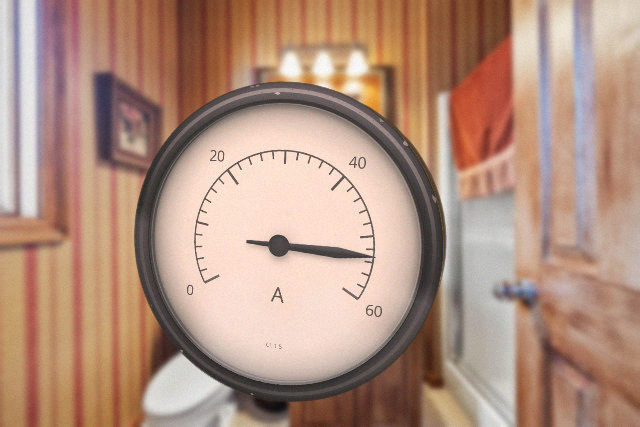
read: 53 A
